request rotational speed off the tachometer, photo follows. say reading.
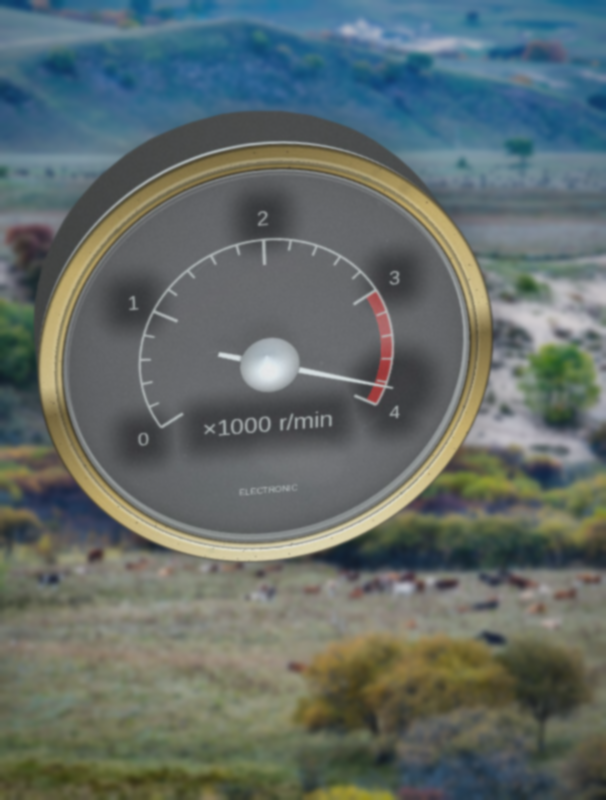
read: 3800 rpm
